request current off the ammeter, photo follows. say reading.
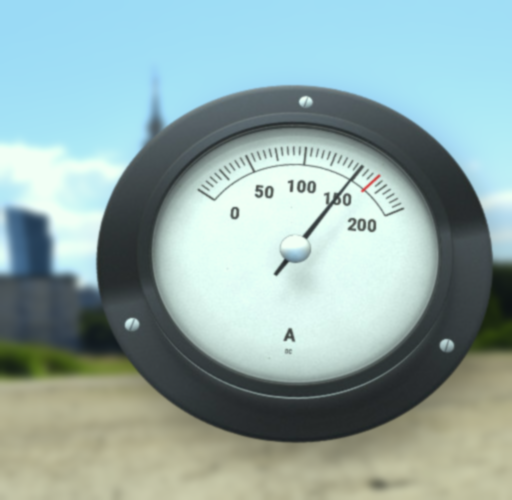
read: 150 A
